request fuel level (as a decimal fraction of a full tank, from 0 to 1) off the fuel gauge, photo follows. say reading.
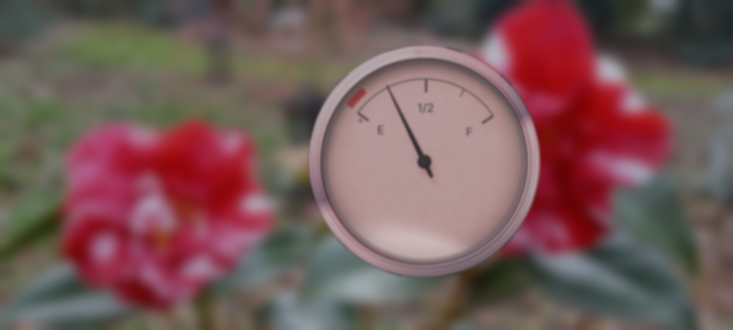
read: 0.25
